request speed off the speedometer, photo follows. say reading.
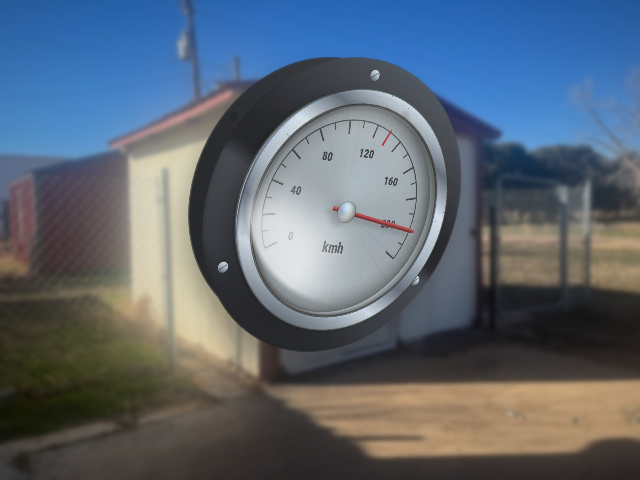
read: 200 km/h
